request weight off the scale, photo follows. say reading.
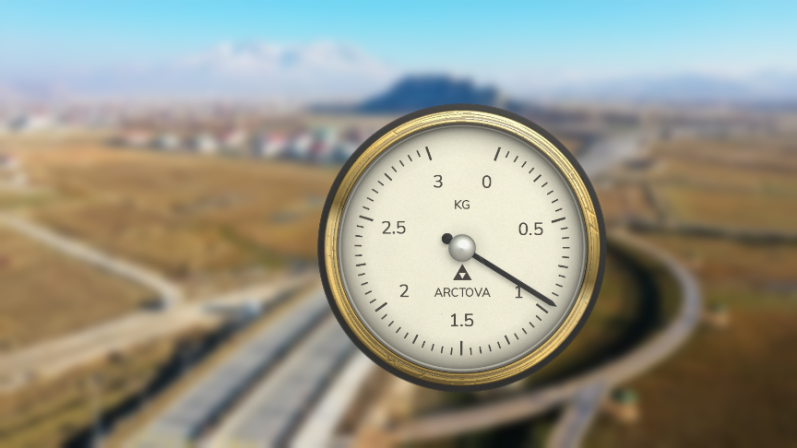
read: 0.95 kg
